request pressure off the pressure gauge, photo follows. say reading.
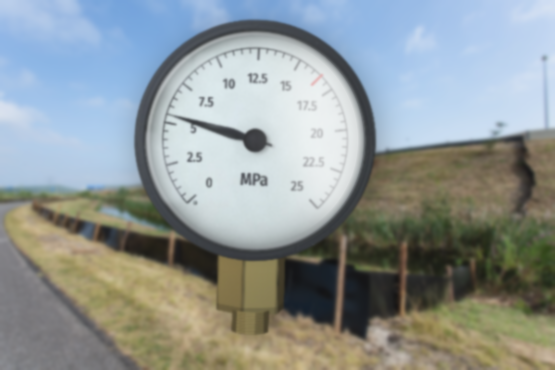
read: 5.5 MPa
